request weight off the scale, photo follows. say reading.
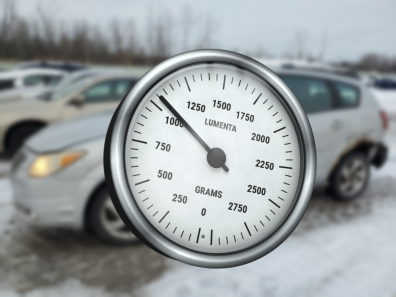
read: 1050 g
